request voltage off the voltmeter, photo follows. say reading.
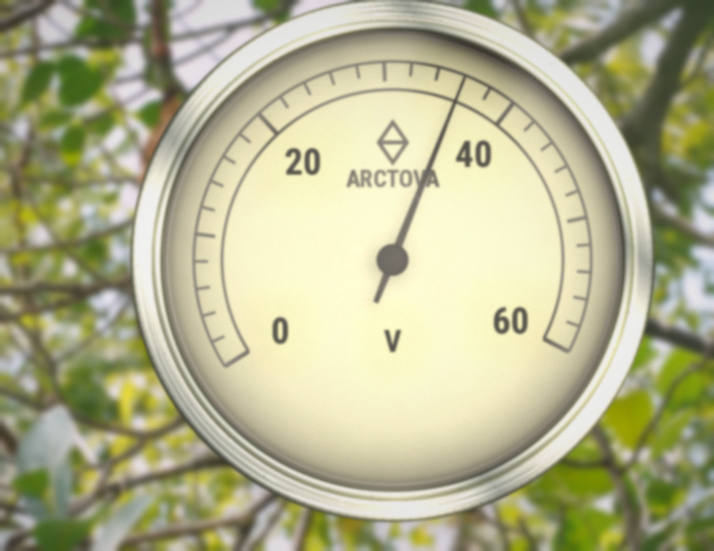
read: 36 V
